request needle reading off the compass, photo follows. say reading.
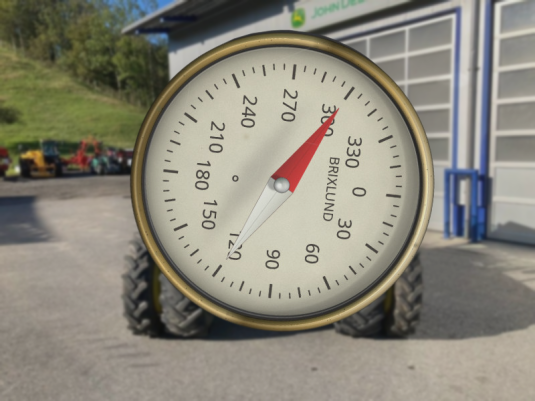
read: 300 °
